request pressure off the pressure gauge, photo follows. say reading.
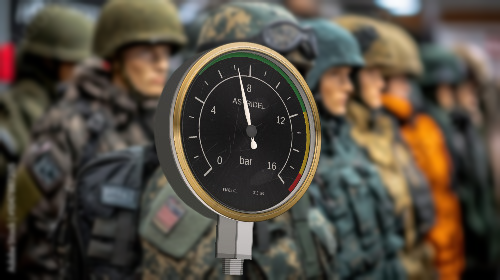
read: 7 bar
